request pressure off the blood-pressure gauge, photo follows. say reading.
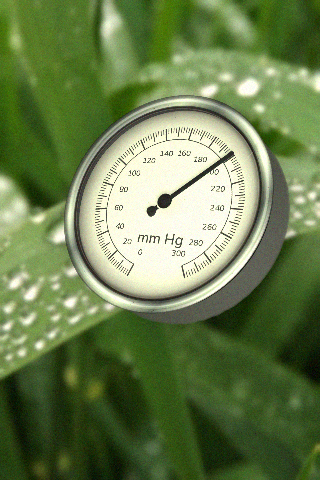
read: 200 mmHg
